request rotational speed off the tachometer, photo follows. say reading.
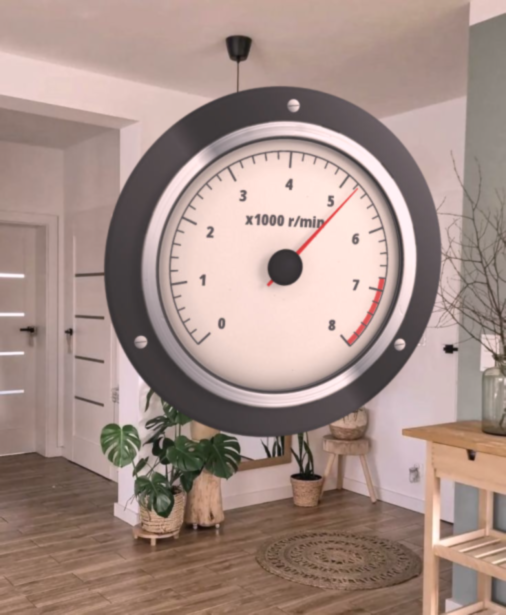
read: 5200 rpm
